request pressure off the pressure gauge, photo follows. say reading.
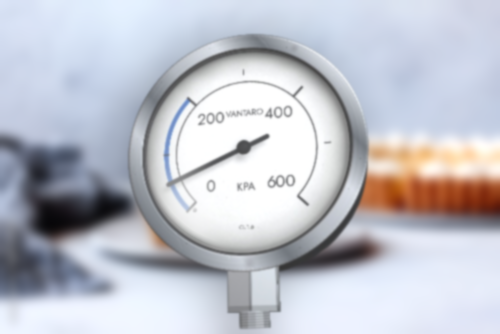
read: 50 kPa
